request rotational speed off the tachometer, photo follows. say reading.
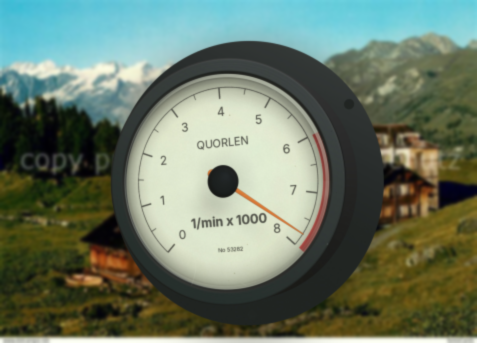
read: 7750 rpm
